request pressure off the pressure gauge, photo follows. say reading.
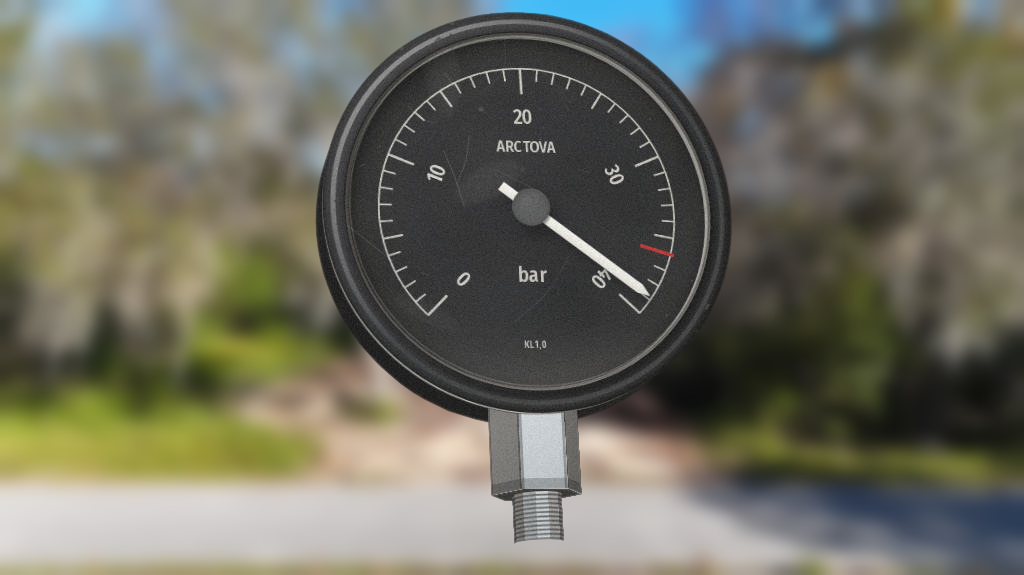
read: 39 bar
